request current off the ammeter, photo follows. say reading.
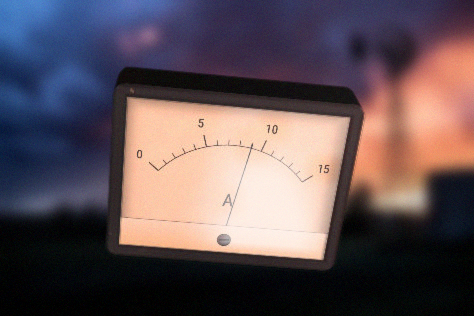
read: 9 A
